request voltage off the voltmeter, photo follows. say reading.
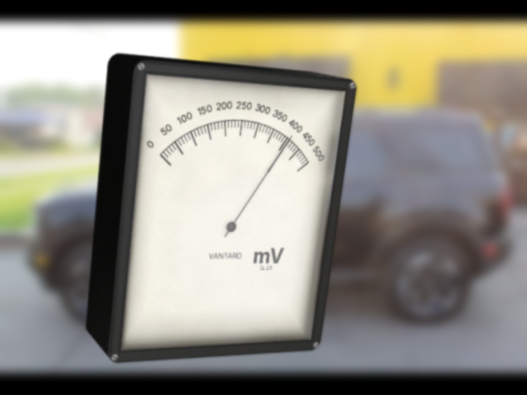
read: 400 mV
